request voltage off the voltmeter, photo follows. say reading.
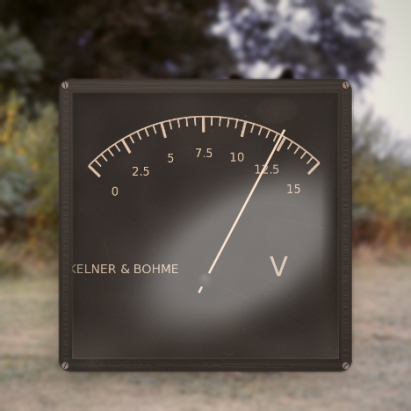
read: 12.25 V
